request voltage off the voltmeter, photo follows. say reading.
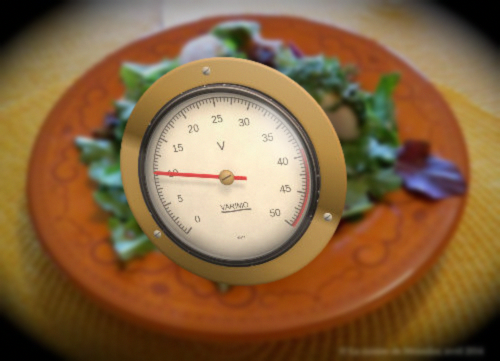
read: 10 V
